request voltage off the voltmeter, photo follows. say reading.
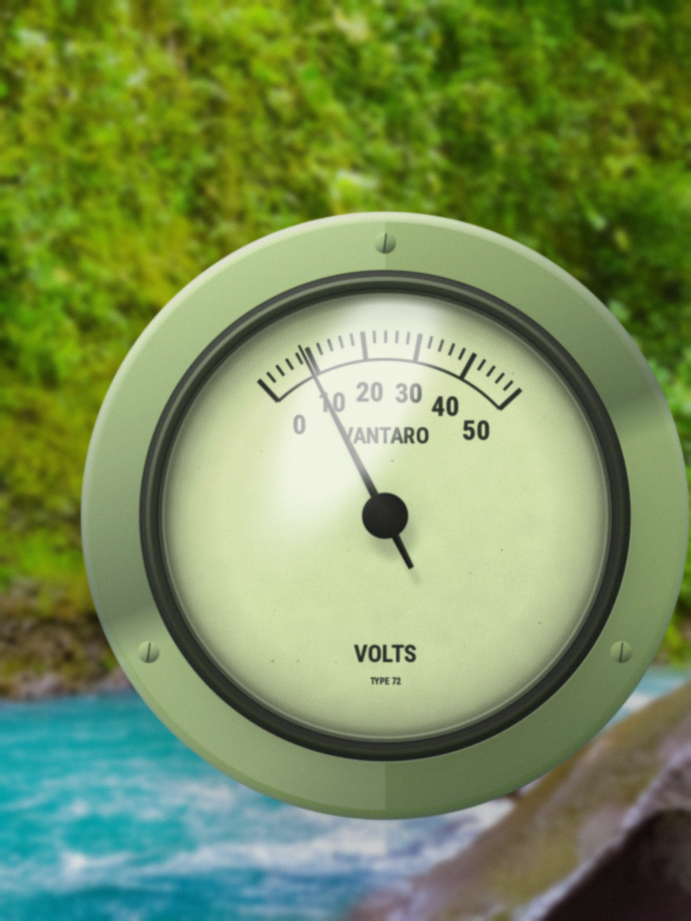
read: 9 V
